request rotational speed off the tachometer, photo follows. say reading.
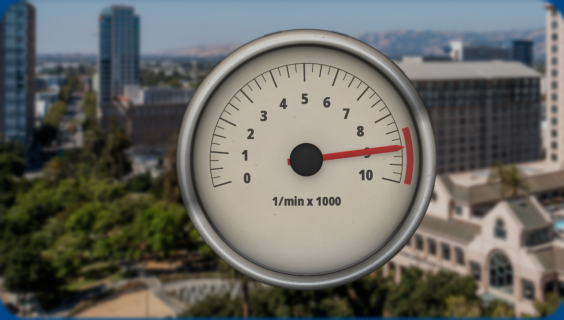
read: 9000 rpm
